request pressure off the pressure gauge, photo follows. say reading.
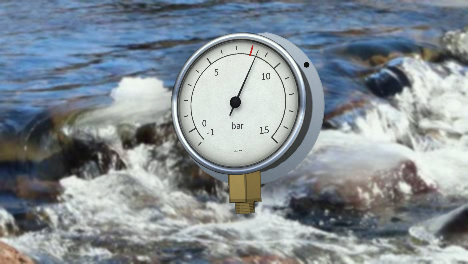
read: 8.5 bar
